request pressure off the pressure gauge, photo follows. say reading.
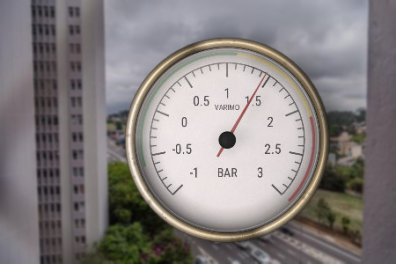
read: 1.45 bar
